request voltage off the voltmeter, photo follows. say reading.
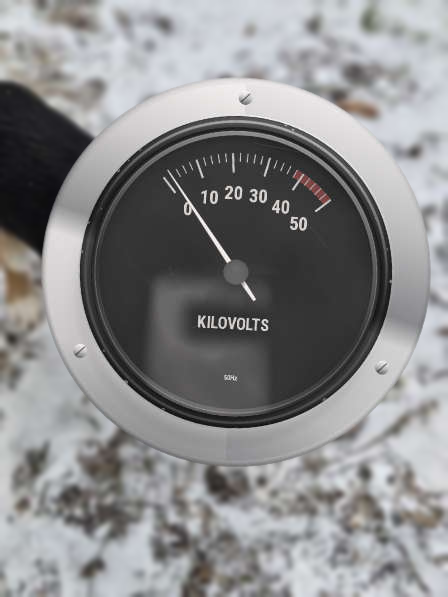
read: 2 kV
